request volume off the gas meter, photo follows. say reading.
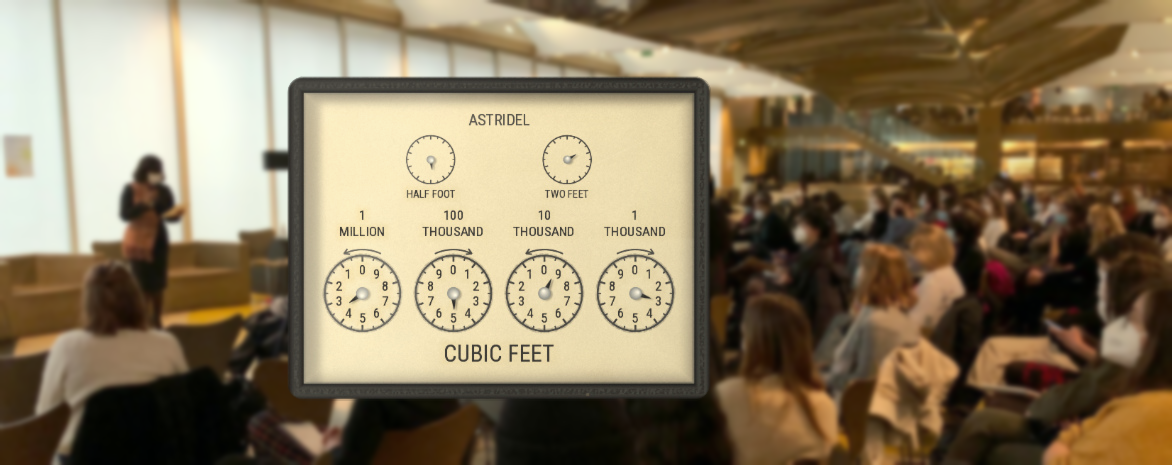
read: 349300 ft³
